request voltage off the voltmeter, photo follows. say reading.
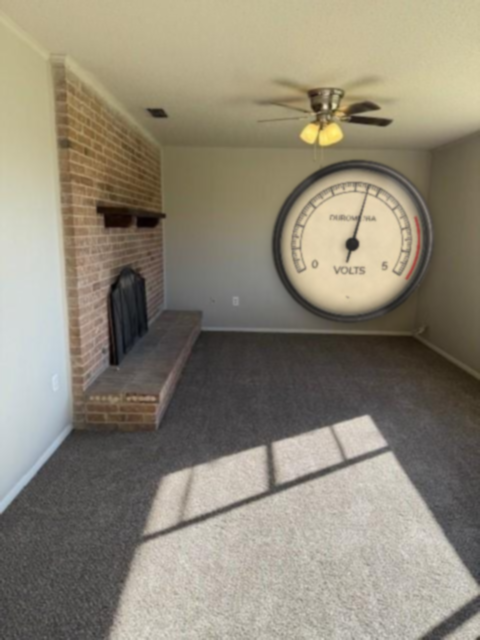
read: 2.75 V
